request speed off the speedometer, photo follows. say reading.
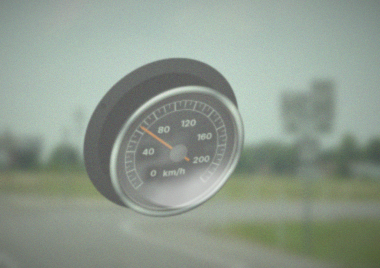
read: 65 km/h
